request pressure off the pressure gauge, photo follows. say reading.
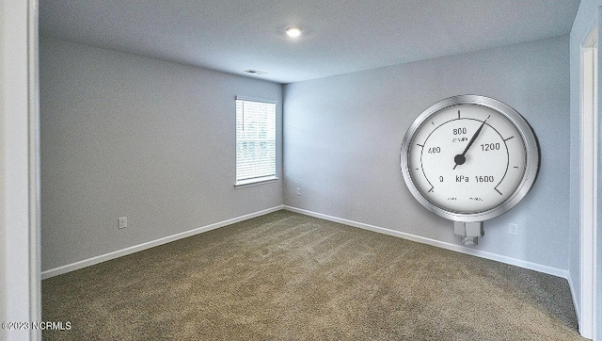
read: 1000 kPa
